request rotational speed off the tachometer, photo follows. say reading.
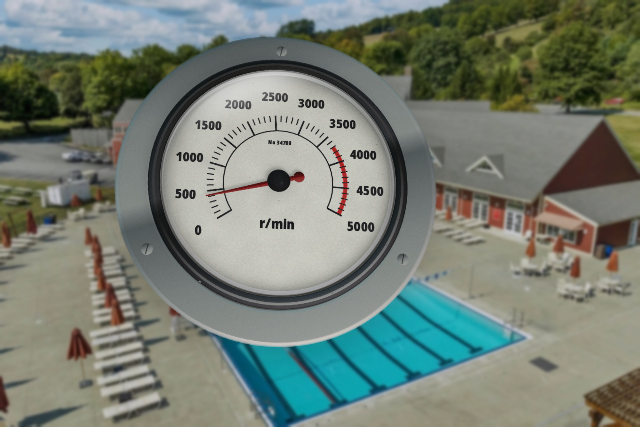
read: 400 rpm
